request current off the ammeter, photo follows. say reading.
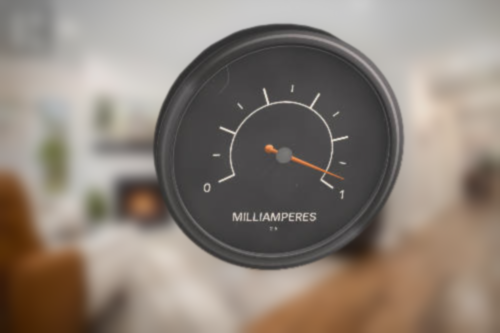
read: 0.95 mA
